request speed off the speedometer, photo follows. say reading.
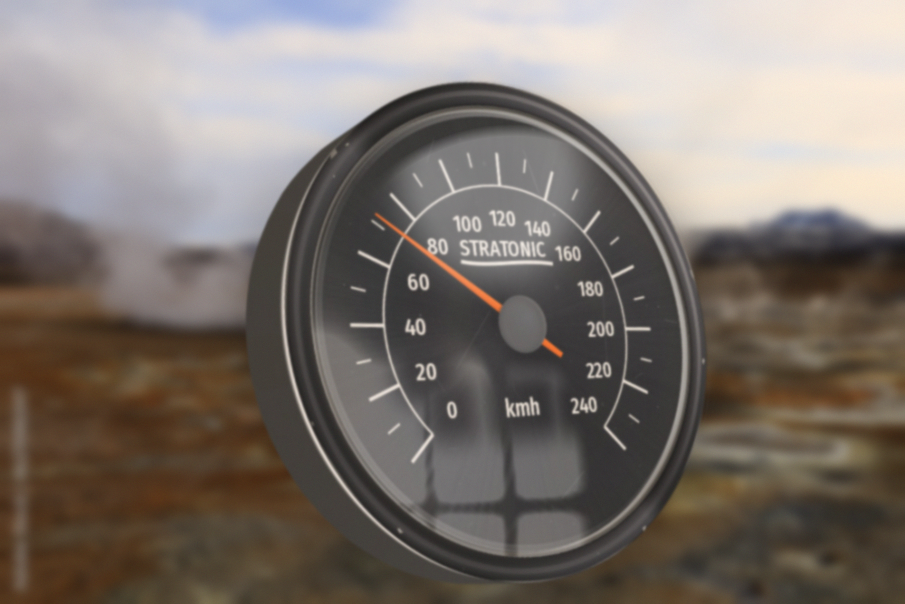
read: 70 km/h
